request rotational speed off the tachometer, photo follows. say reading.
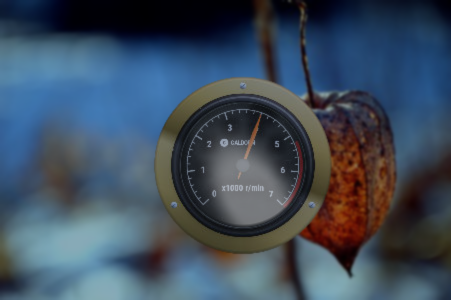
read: 4000 rpm
